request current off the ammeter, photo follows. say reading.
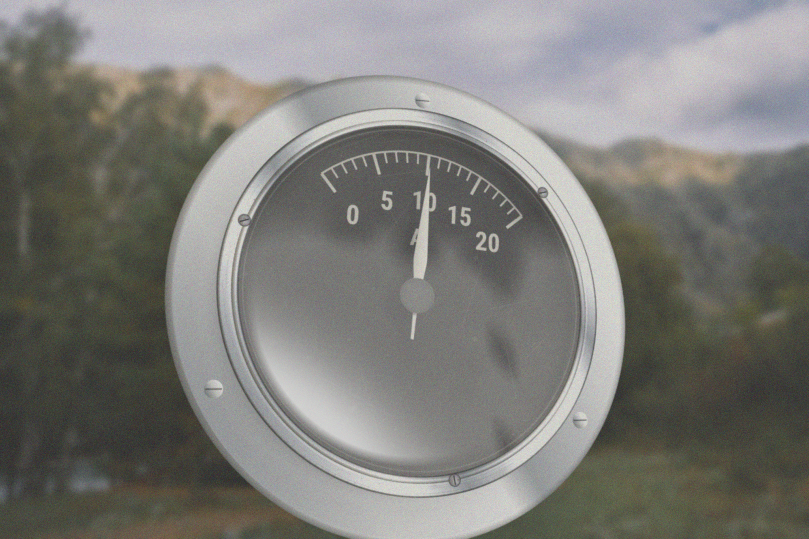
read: 10 A
